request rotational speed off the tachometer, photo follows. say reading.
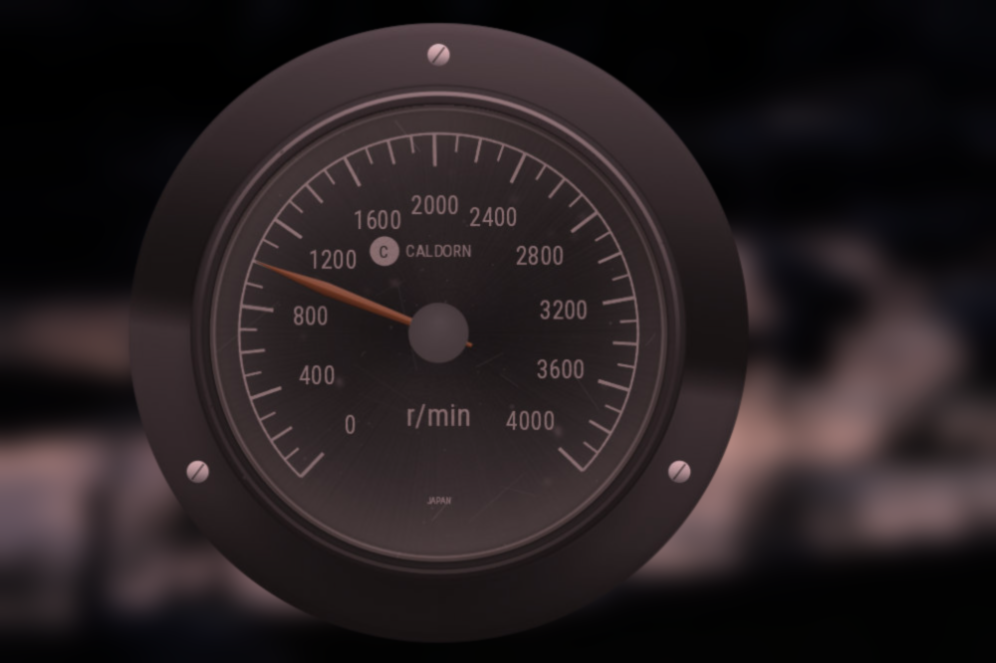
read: 1000 rpm
